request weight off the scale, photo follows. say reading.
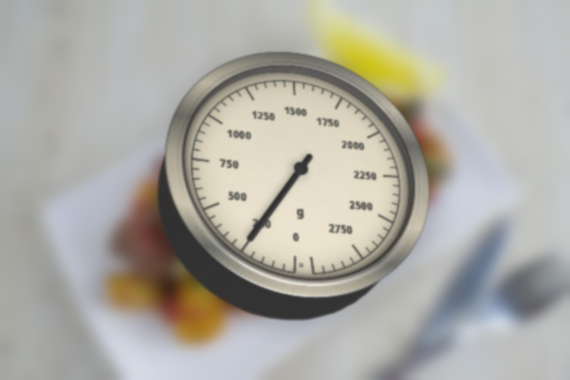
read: 250 g
